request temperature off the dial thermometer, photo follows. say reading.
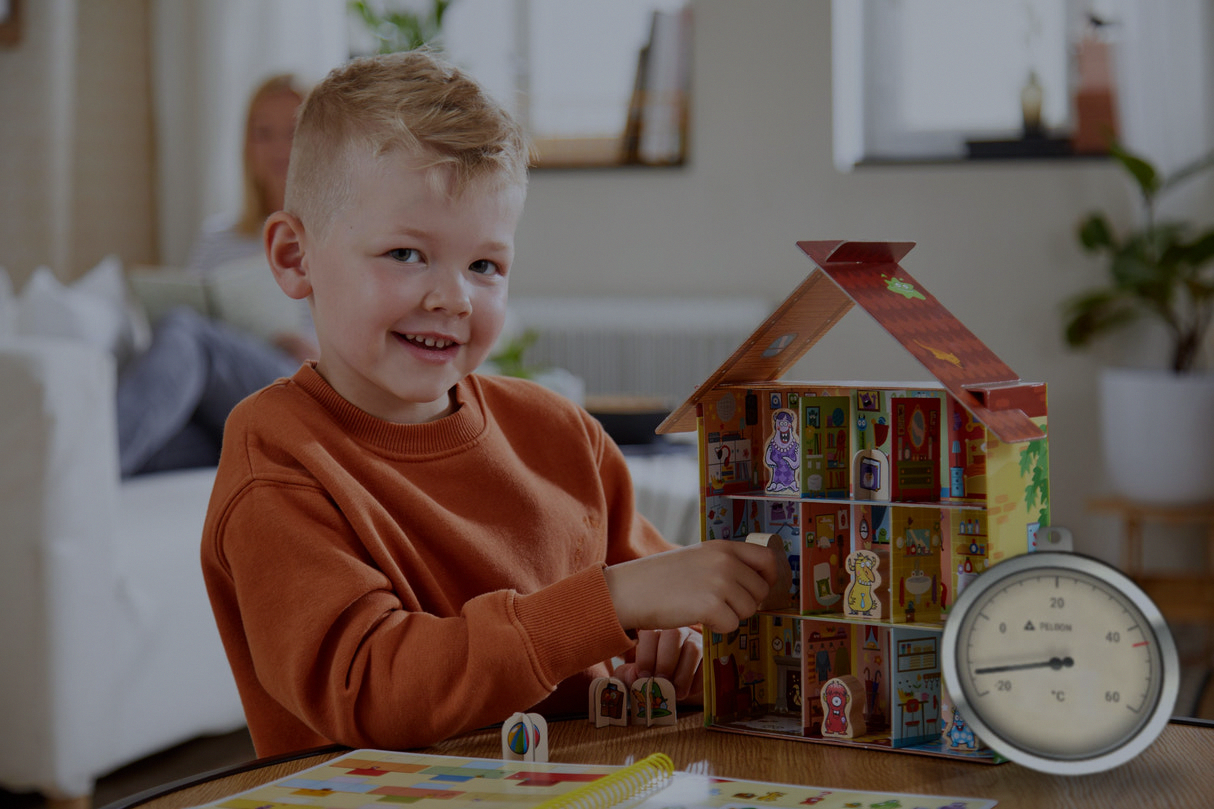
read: -14 °C
